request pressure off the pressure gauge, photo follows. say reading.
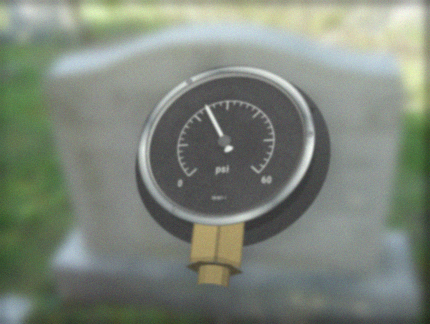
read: 24 psi
